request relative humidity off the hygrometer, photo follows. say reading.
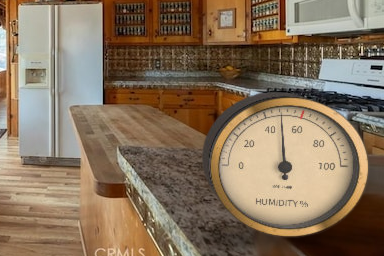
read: 48 %
